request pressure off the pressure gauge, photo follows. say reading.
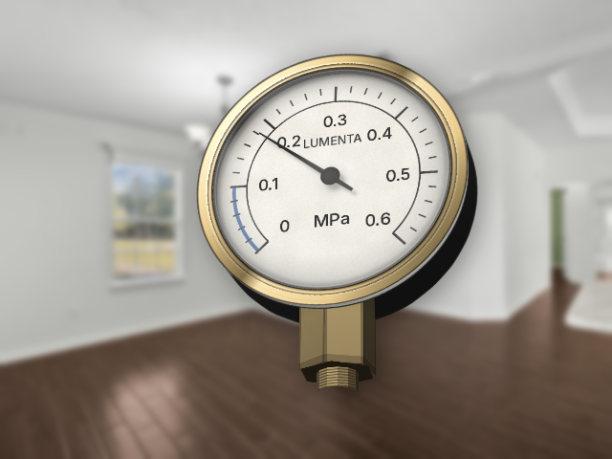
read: 0.18 MPa
